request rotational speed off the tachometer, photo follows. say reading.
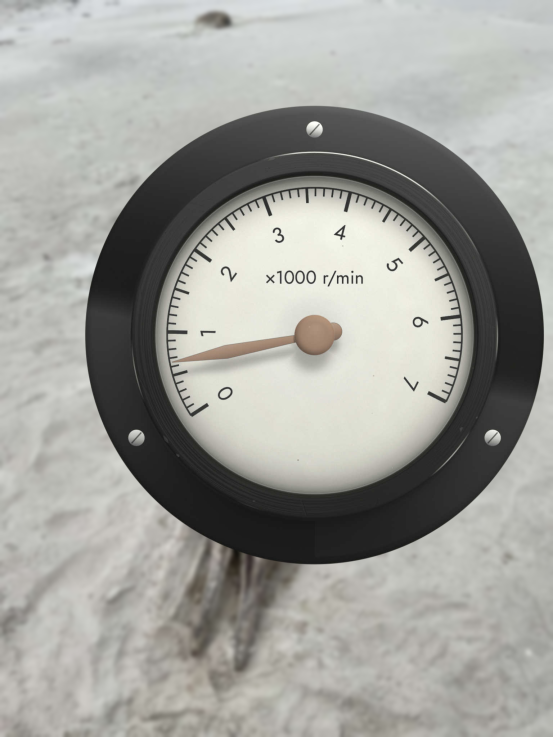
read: 650 rpm
